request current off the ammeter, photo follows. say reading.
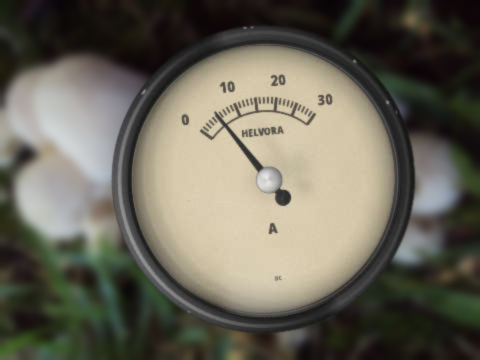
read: 5 A
